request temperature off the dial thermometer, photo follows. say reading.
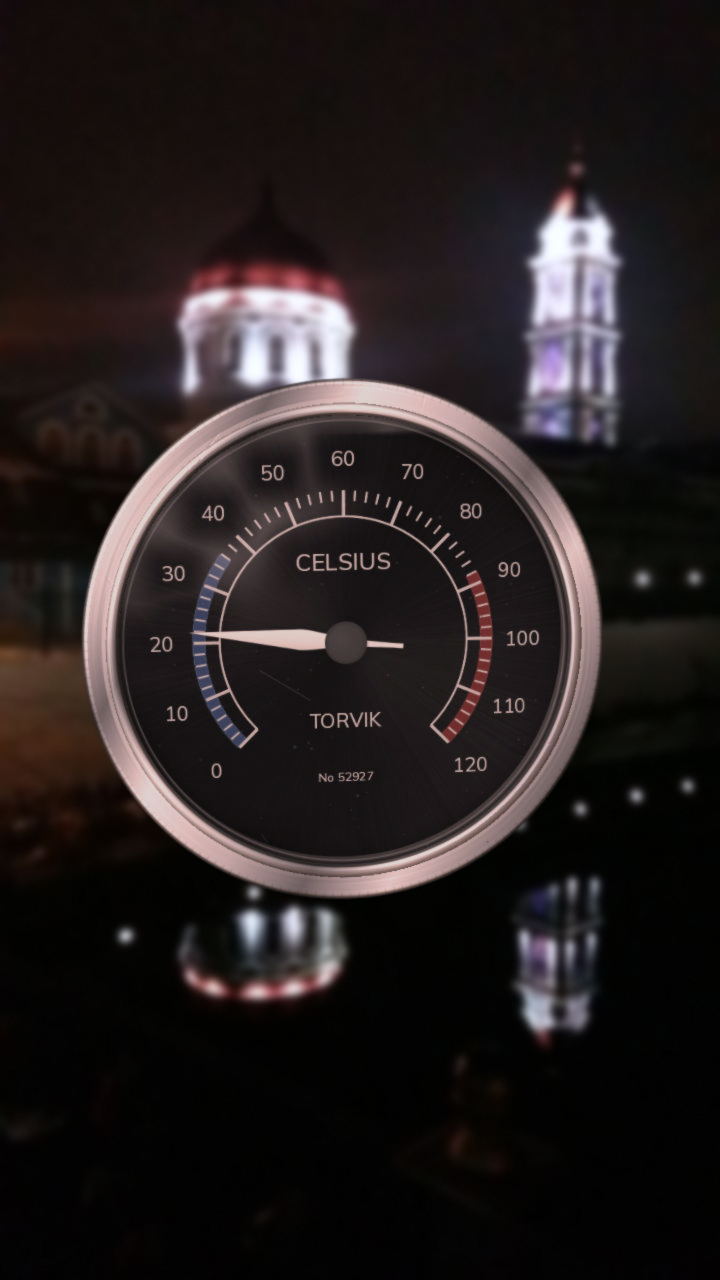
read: 22 °C
